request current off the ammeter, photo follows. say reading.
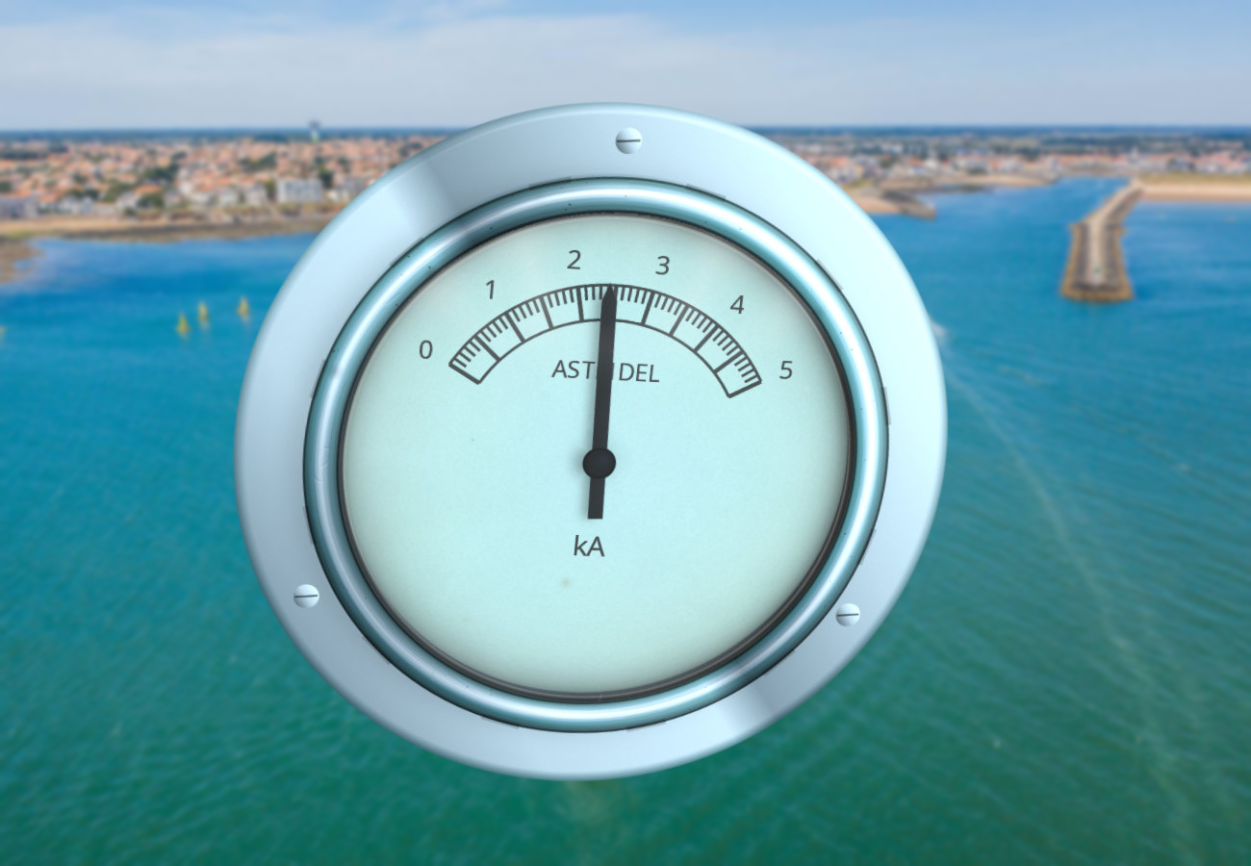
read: 2.4 kA
